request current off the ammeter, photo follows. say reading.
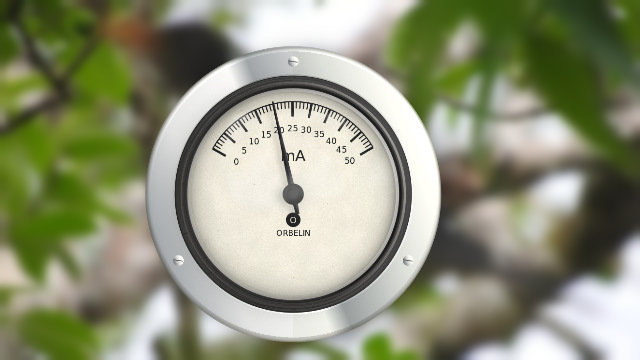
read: 20 mA
